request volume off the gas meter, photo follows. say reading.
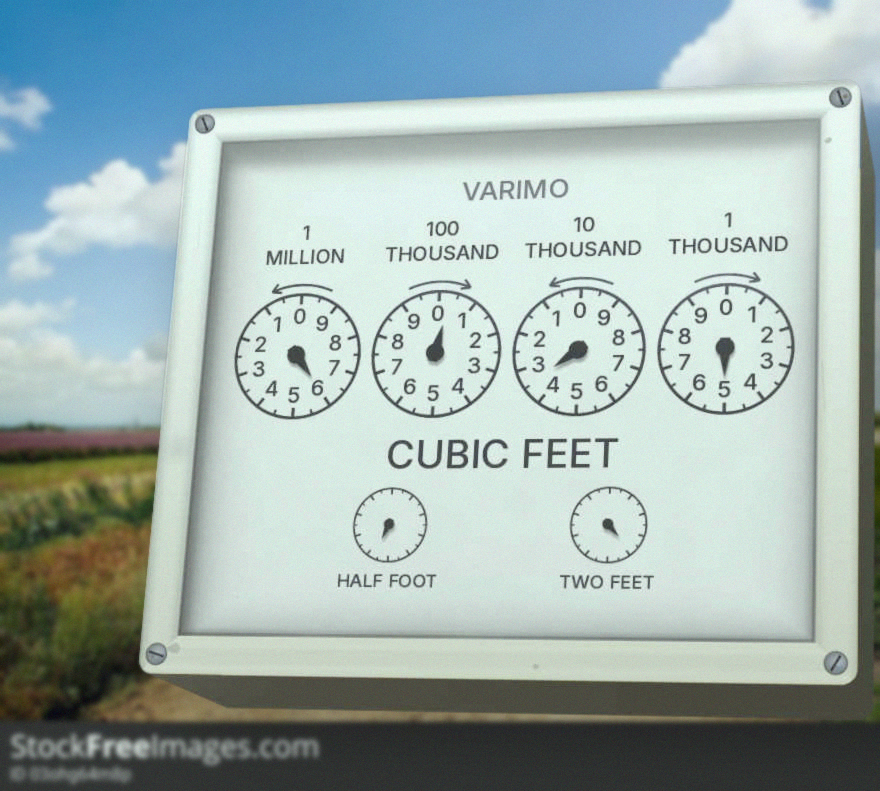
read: 603500 ft³
